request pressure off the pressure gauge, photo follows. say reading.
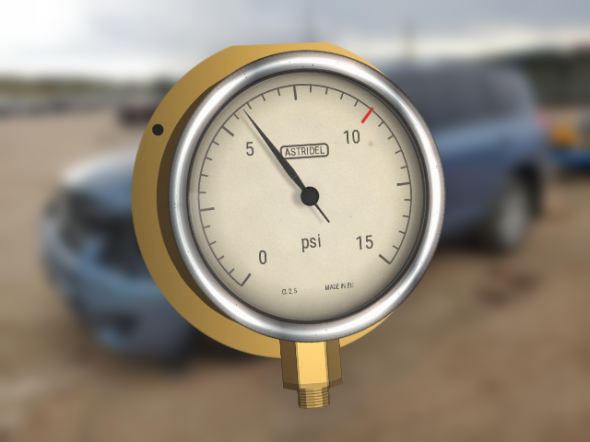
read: 5.75 psi
